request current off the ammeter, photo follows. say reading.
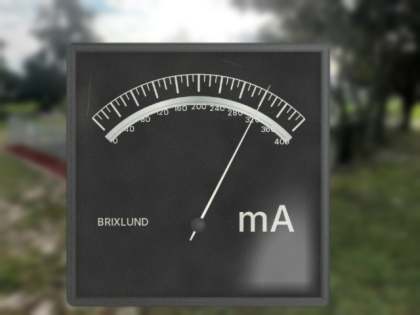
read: 320 mA
